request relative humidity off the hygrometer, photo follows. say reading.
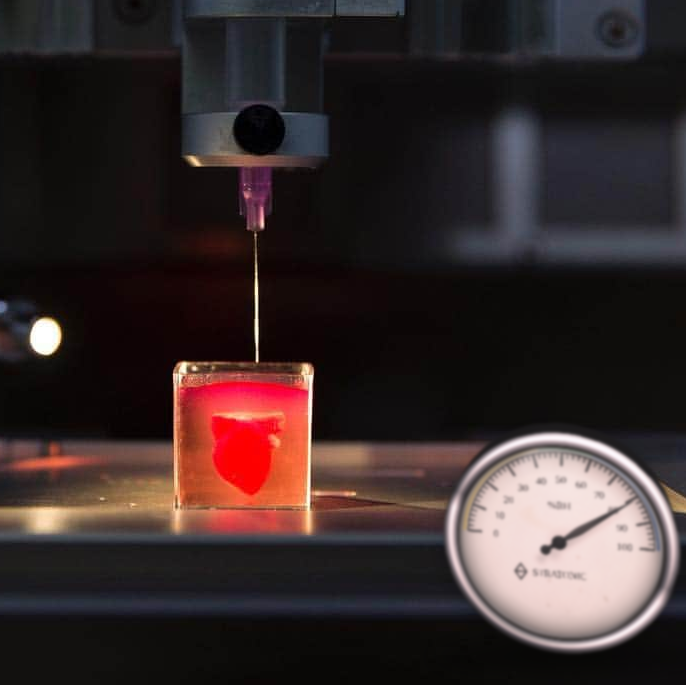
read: 80 %
